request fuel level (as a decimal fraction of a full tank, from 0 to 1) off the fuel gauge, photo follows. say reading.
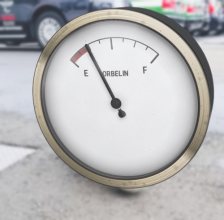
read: 0.25
